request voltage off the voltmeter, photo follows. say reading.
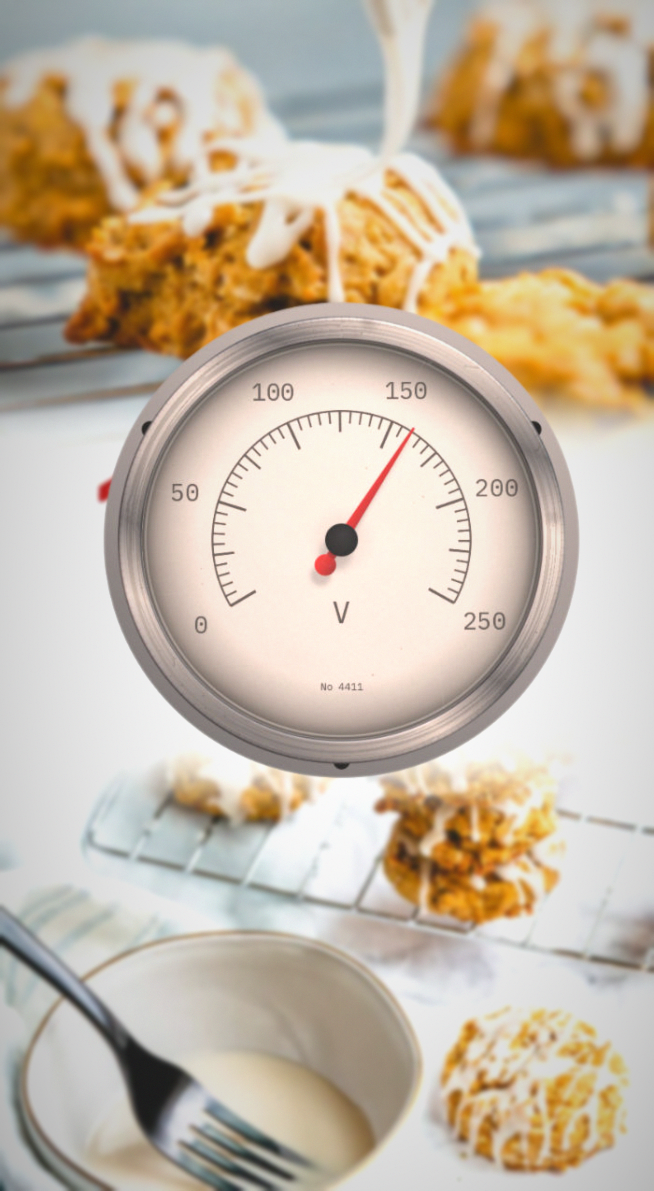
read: 160 V
